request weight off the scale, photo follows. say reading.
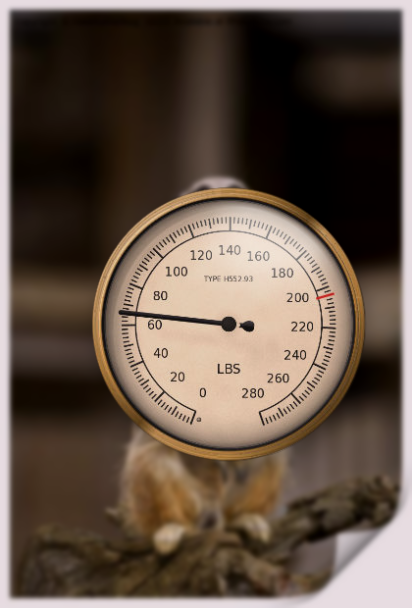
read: 66 lb
